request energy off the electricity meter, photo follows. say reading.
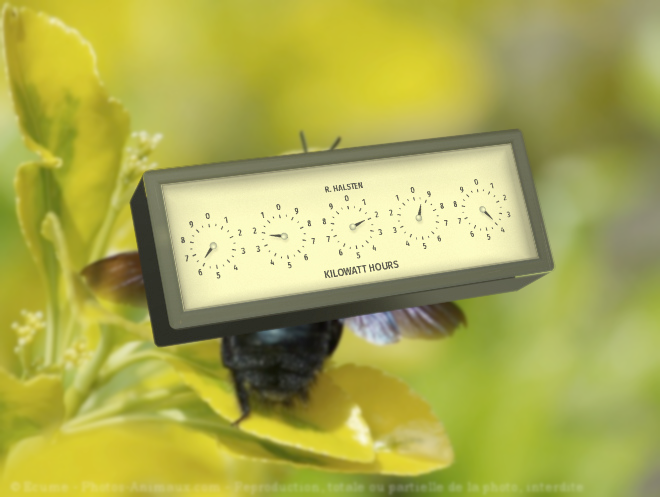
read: 62194 kWh
